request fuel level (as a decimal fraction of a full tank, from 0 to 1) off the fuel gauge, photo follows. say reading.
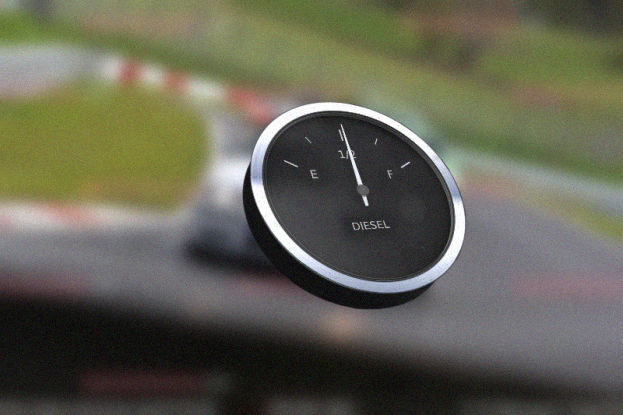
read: 0.5
